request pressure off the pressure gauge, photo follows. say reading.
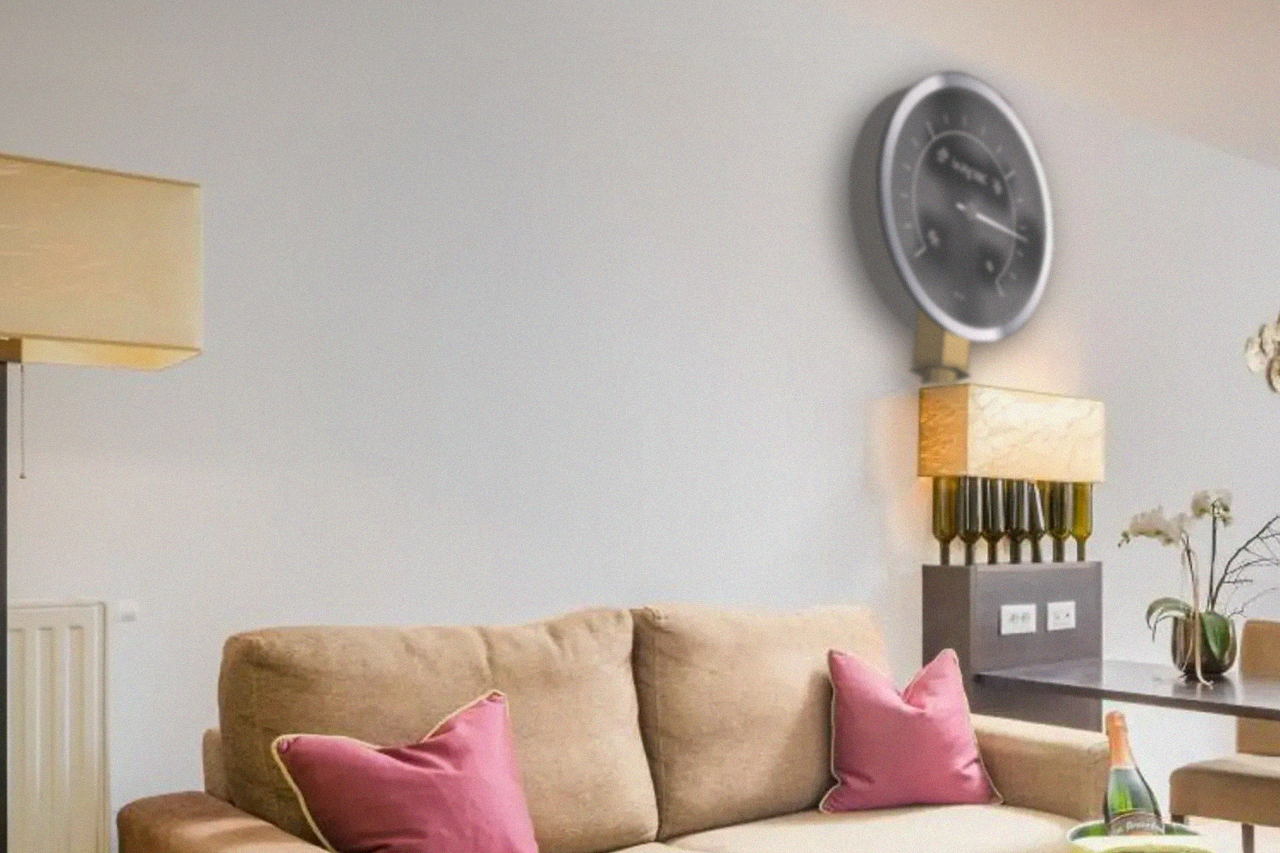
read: -5 inHg
